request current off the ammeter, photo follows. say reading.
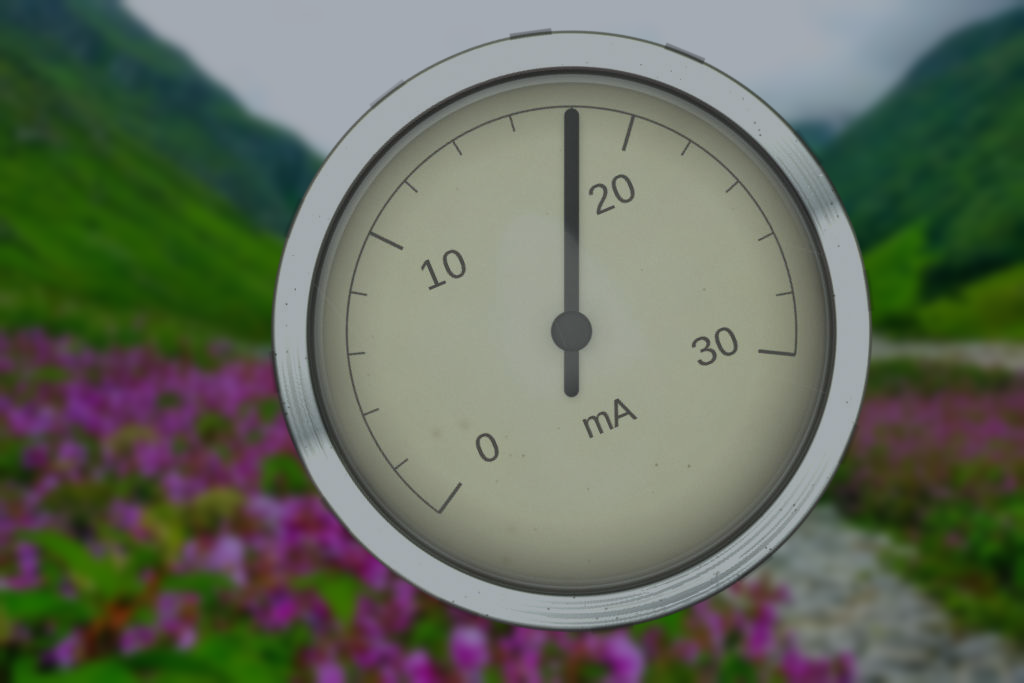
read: 18 mA
